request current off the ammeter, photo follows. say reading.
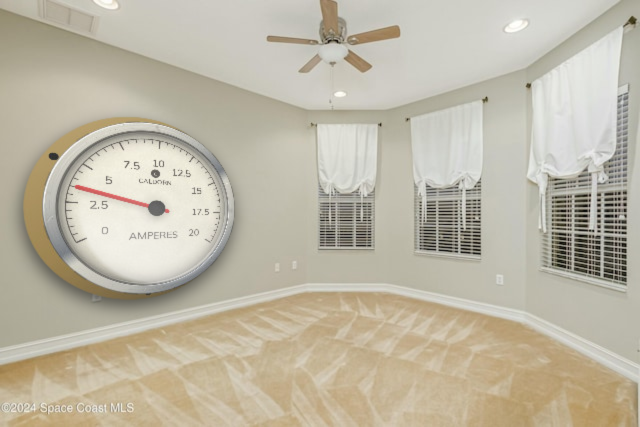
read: 3.5 A
